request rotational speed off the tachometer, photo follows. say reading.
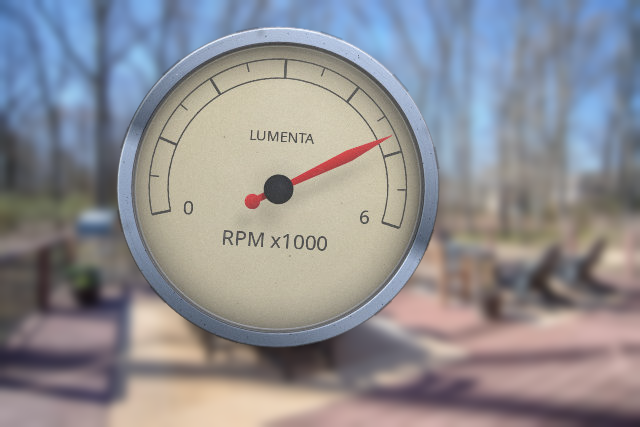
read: 4750 rpm
